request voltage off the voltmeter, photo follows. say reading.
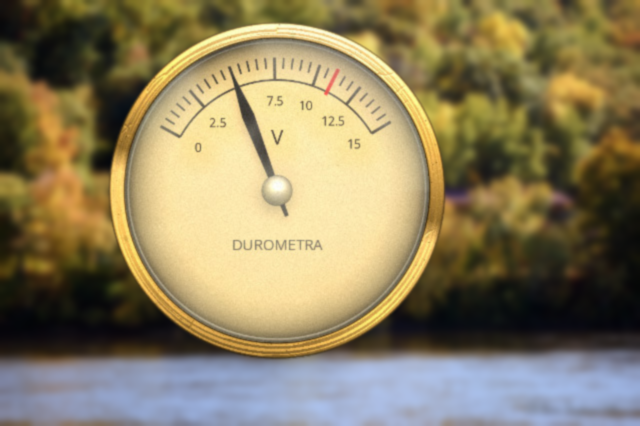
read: 5 V
